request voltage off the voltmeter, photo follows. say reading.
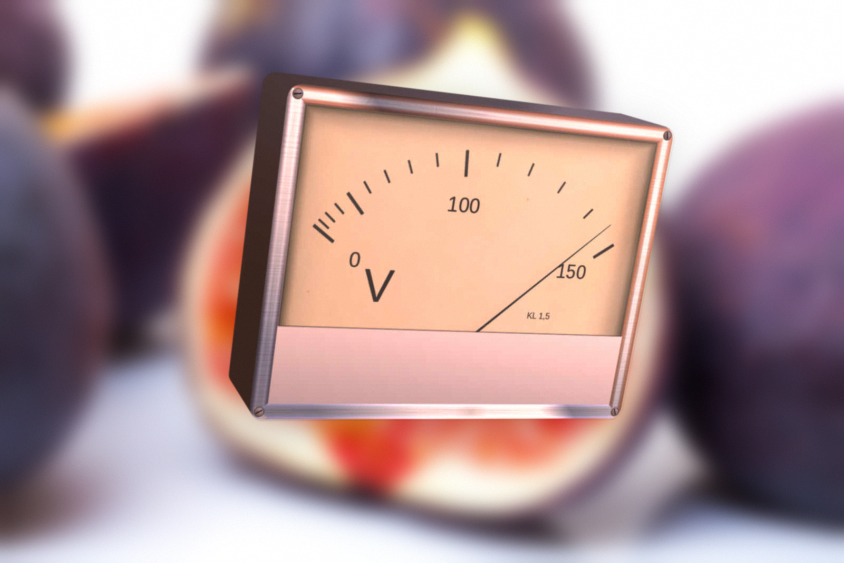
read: 145 V
